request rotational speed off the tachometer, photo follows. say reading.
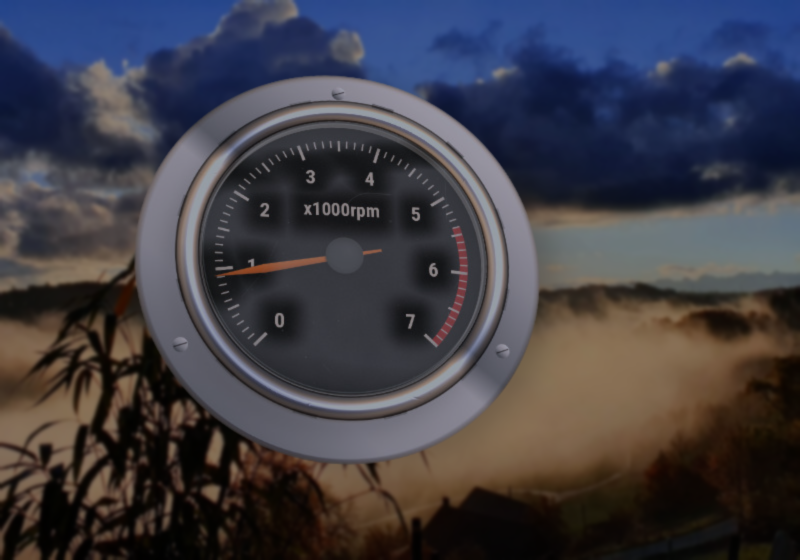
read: 900 rpm
